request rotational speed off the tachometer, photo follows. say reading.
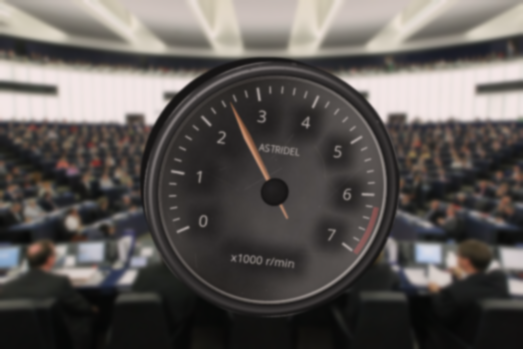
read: 2500 rpm
